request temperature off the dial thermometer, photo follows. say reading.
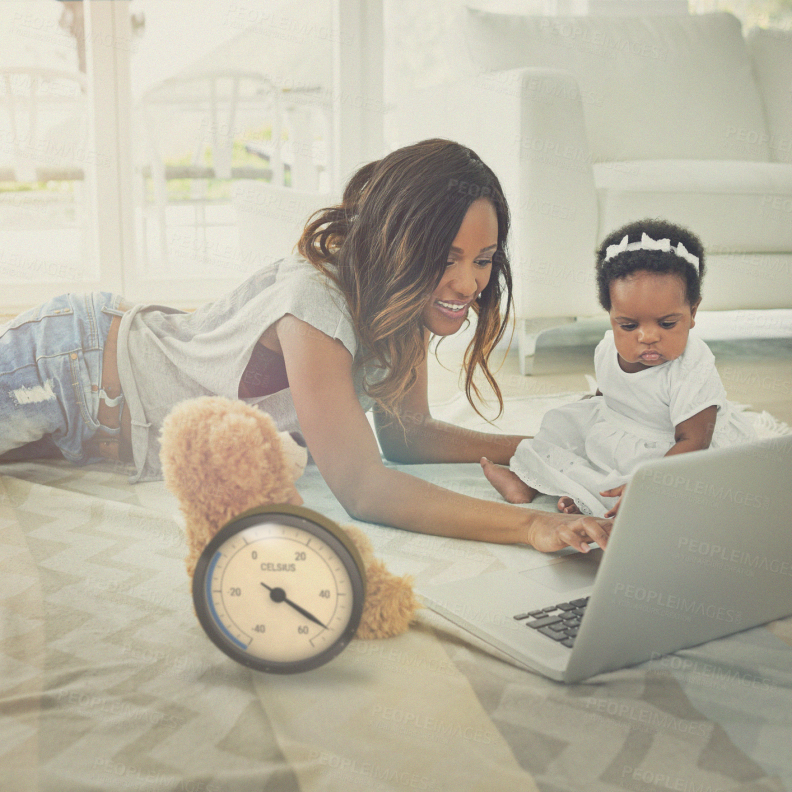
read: 52 °C
